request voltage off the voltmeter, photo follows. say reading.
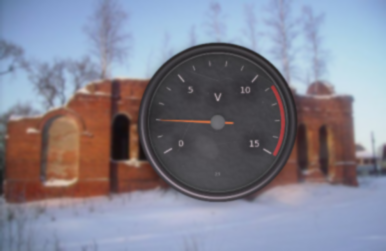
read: 2 V
